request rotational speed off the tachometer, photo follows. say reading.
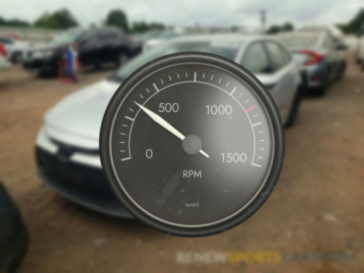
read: 350 rpm
